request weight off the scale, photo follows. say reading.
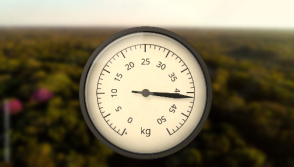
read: 41 kg
